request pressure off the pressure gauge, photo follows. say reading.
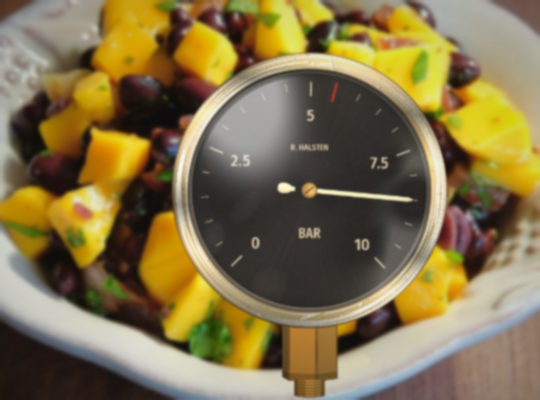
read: 8.5 bar
